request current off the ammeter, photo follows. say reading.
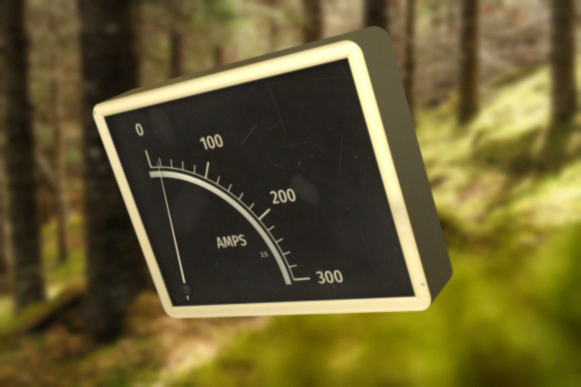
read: 20 A
